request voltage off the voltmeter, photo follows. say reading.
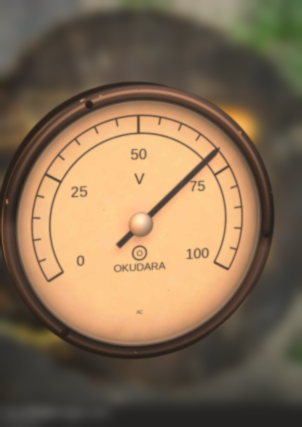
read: 70 V
